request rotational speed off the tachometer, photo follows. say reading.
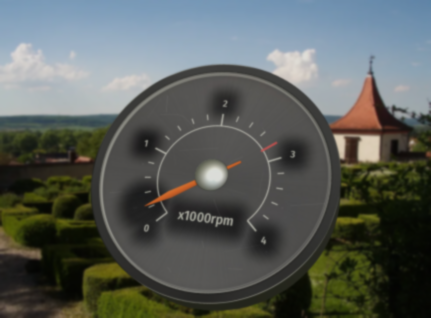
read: 200 rpm
